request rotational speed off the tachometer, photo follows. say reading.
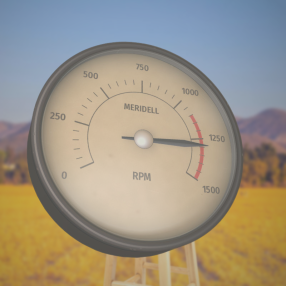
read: 1300 rpm
